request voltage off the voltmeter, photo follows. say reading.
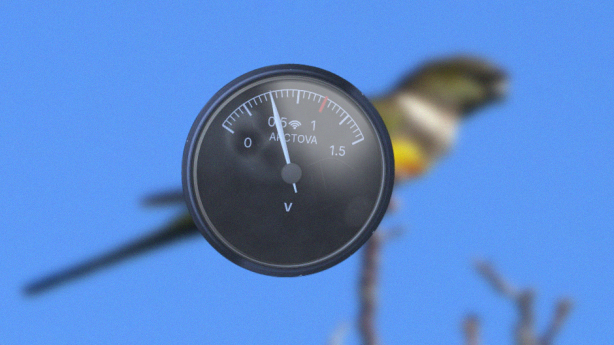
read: 0.5 V
